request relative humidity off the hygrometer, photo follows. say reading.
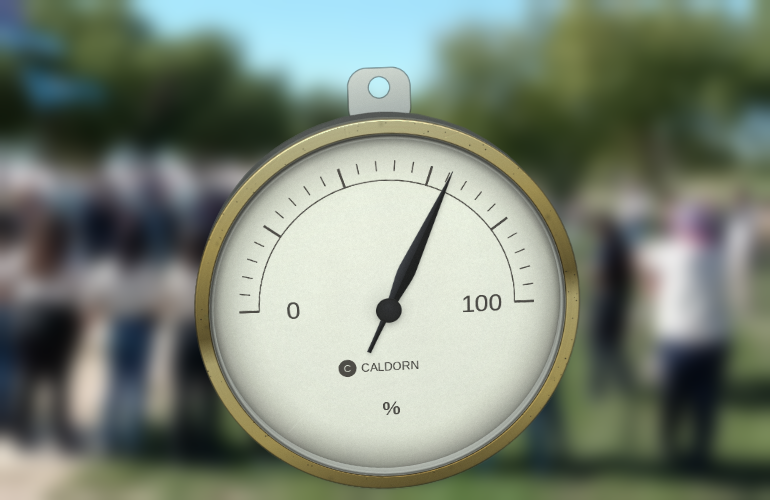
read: 64 %
